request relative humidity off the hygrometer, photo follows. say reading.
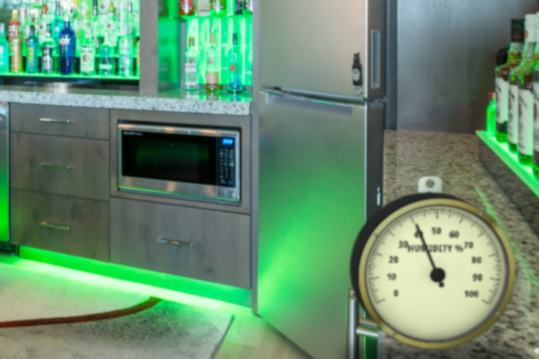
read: 40 %
